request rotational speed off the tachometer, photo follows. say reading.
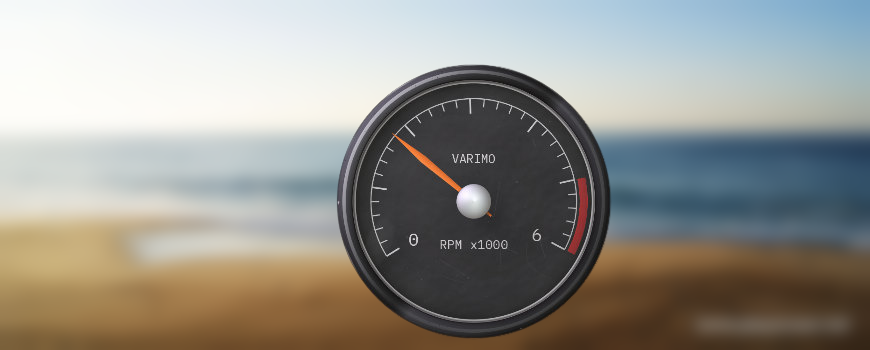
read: 1800 rpm
